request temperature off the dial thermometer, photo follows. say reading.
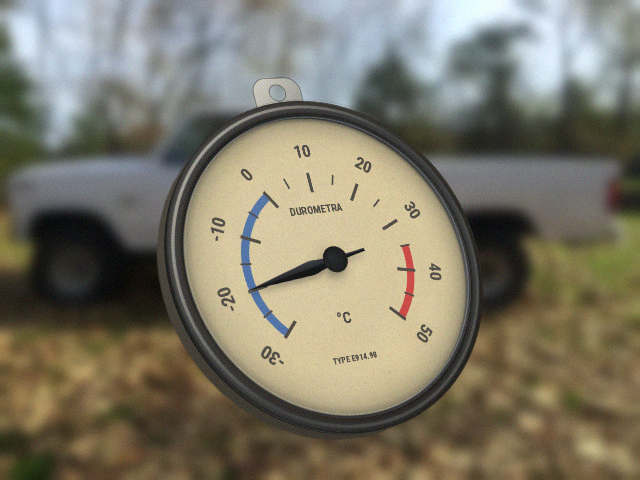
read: -20 °C
